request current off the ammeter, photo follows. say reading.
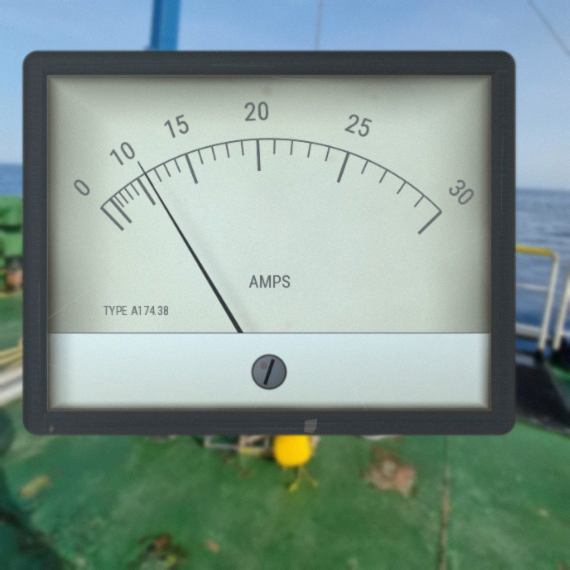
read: 11 A
